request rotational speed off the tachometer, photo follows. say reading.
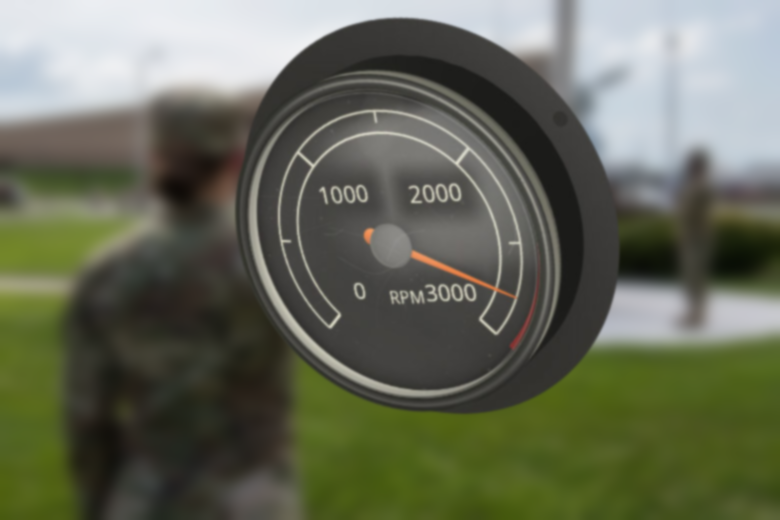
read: 2750 rpm
